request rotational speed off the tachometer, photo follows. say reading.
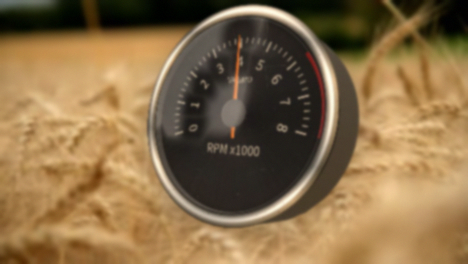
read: 4000 rpm
